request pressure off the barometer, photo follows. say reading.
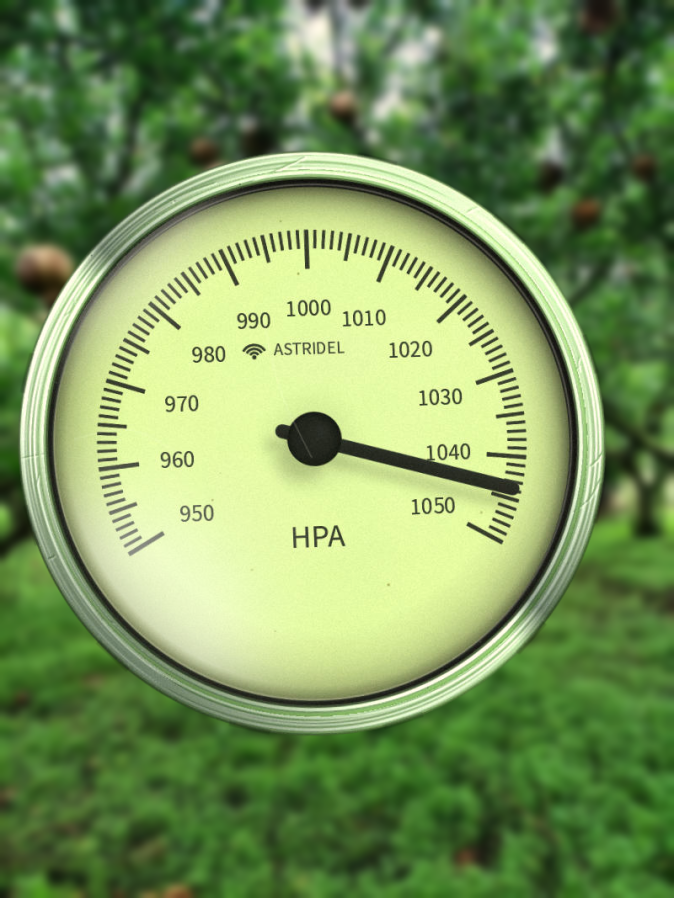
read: 1044 hPa
